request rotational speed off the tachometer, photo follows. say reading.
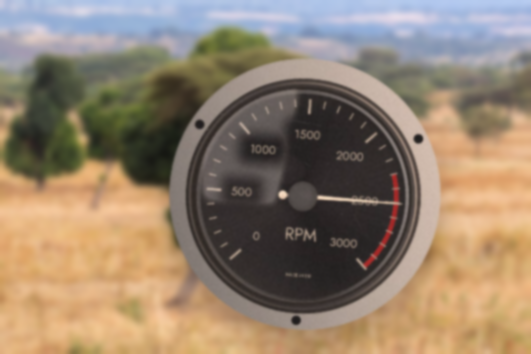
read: 2500 rpm
